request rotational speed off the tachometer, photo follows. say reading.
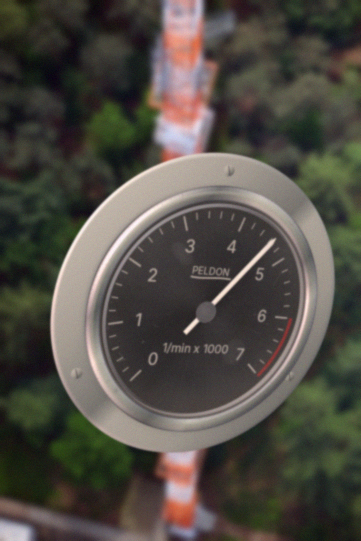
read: 4600 rpm
